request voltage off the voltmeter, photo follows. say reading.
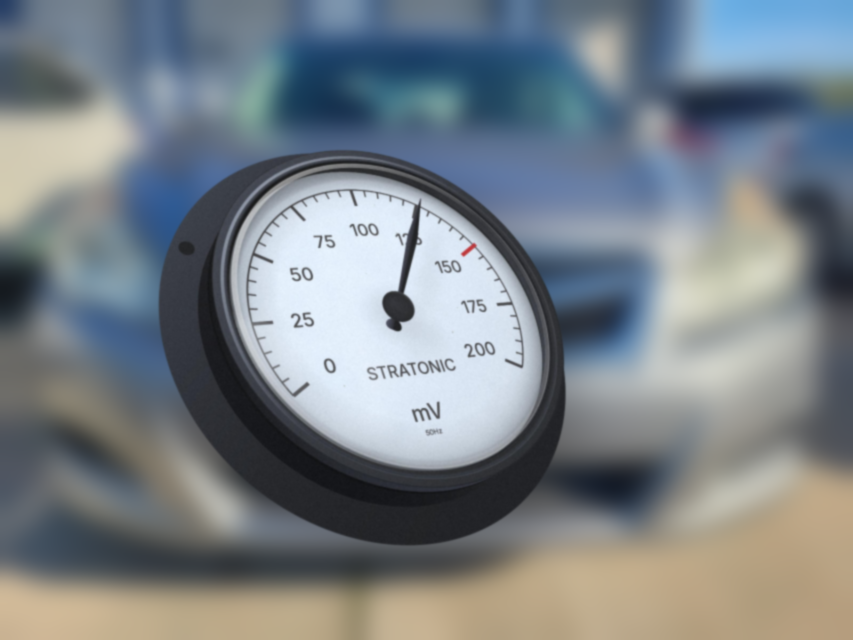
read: 125 mV
